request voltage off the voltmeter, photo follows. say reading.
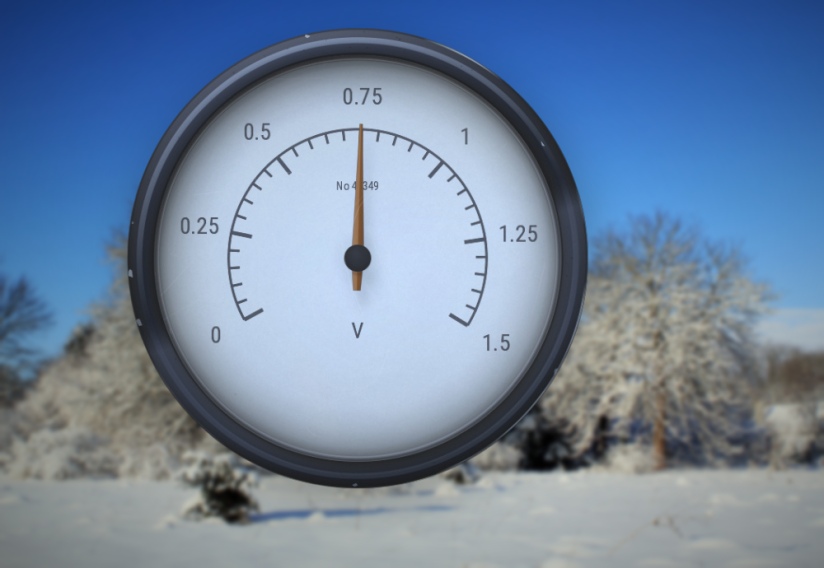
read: 0.75 V
